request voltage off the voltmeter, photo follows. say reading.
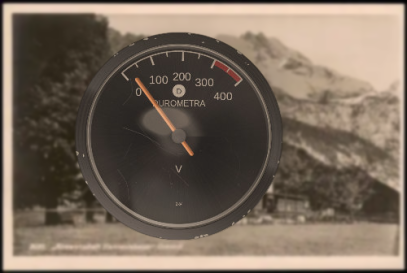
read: 25 V
